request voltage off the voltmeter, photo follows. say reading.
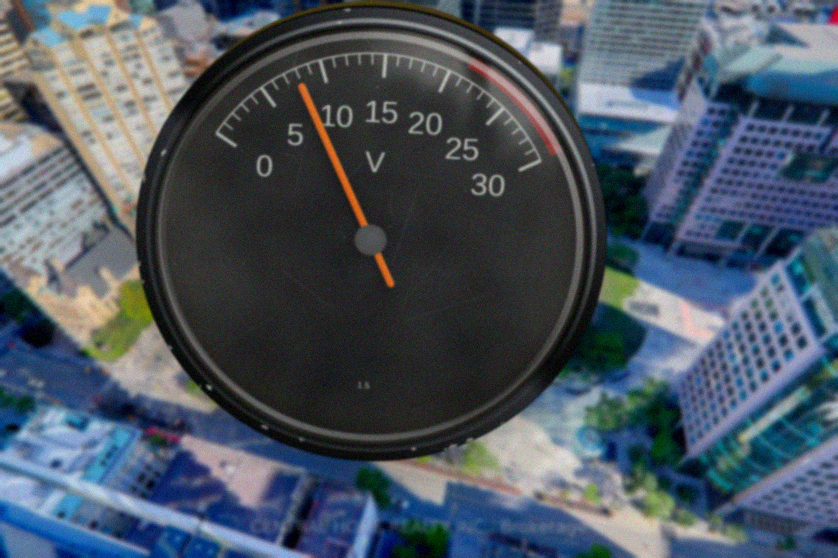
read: 8 V
